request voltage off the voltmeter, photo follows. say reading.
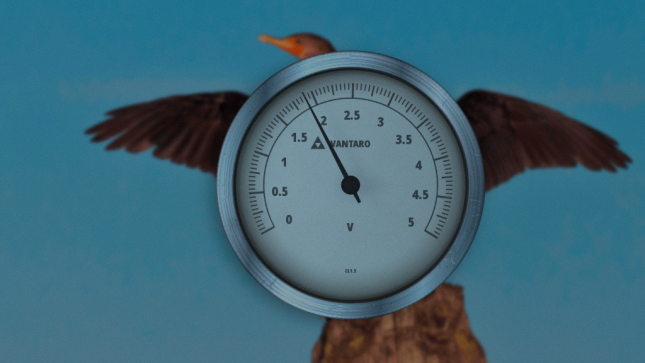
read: 1.9 V
